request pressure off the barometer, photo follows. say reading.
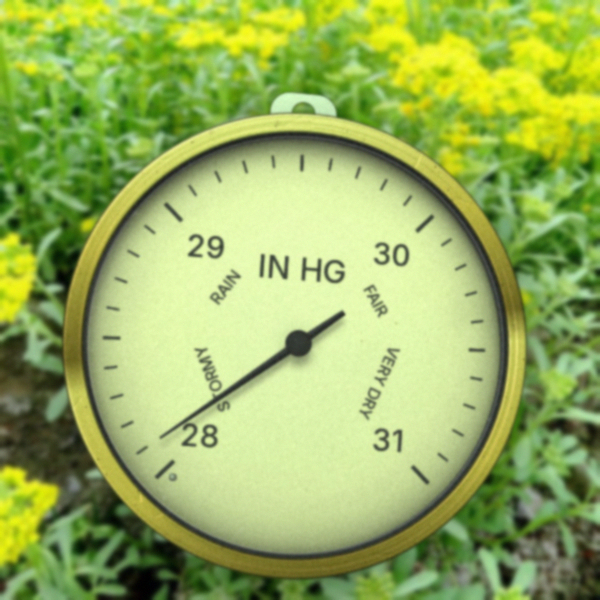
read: 28.1 inHg
